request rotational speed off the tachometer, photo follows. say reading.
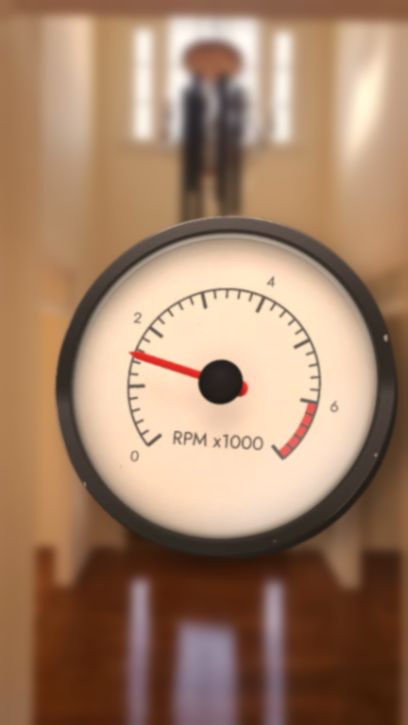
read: 1500 rpm
